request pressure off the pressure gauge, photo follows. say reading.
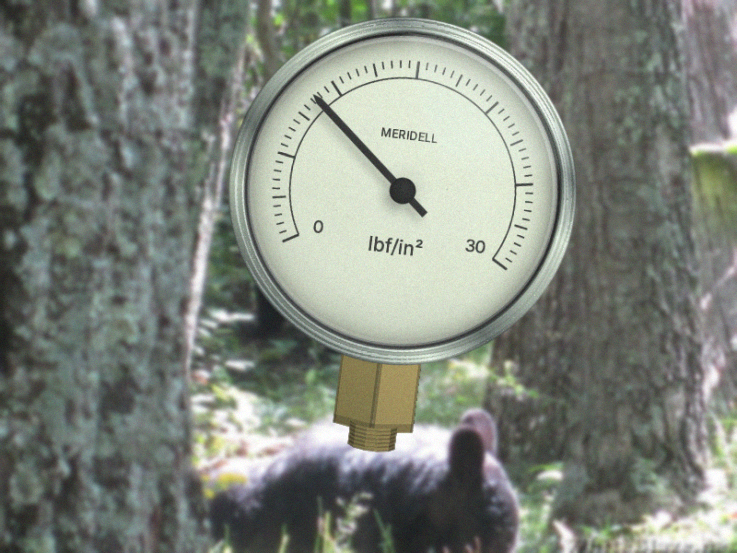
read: 8.75 psi
